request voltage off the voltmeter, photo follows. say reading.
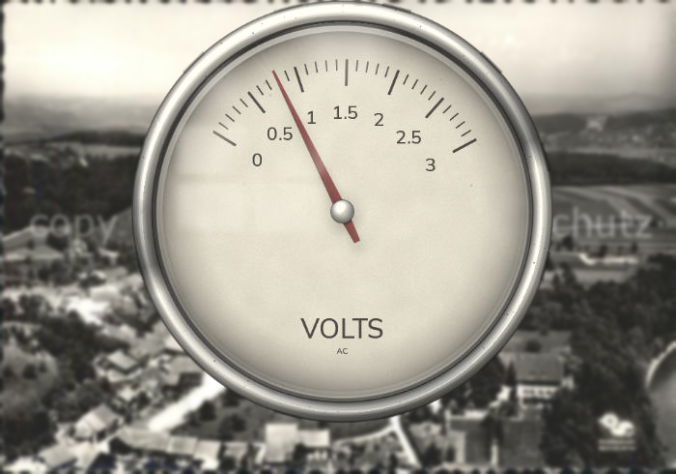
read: 0.8 V
